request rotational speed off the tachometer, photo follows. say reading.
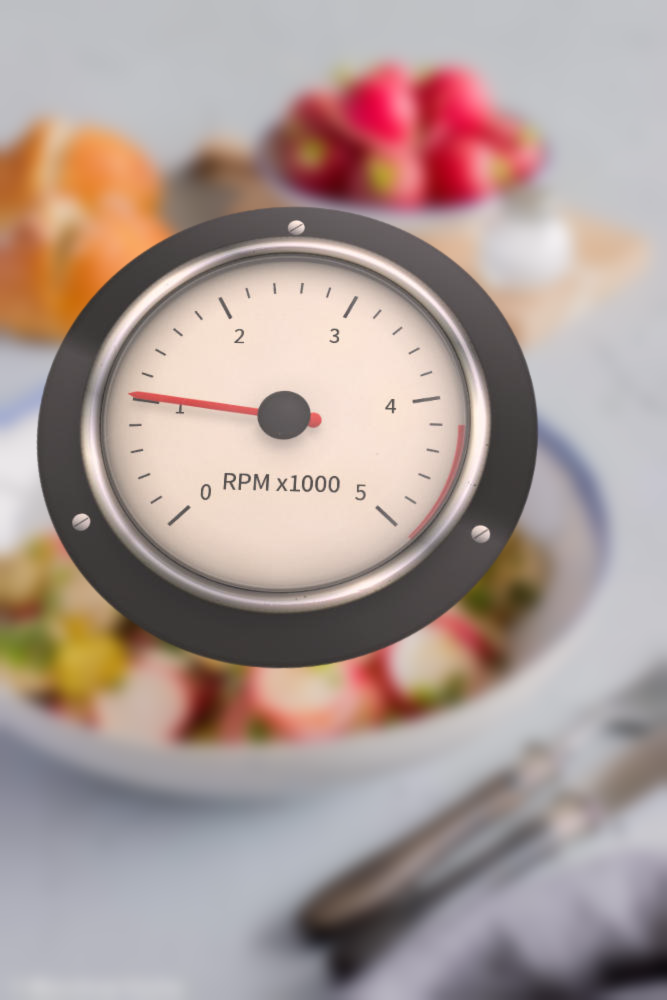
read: 1000 rpm
